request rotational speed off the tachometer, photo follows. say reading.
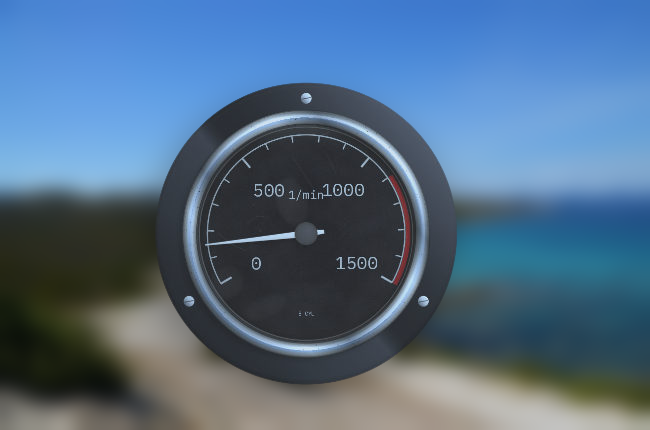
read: 150 rpm
